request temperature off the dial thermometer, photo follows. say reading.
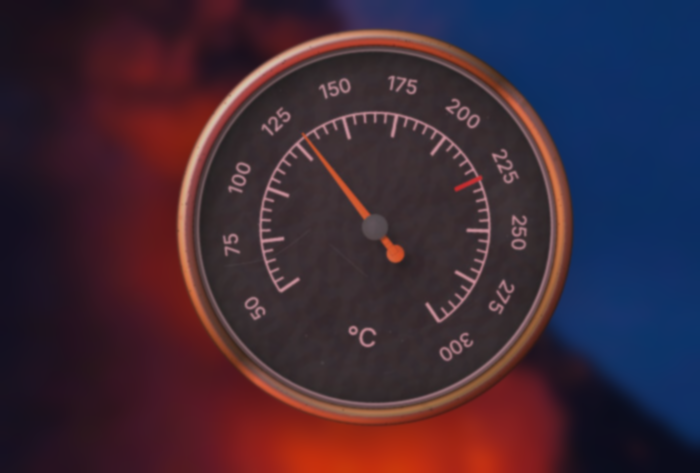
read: 130 °C
